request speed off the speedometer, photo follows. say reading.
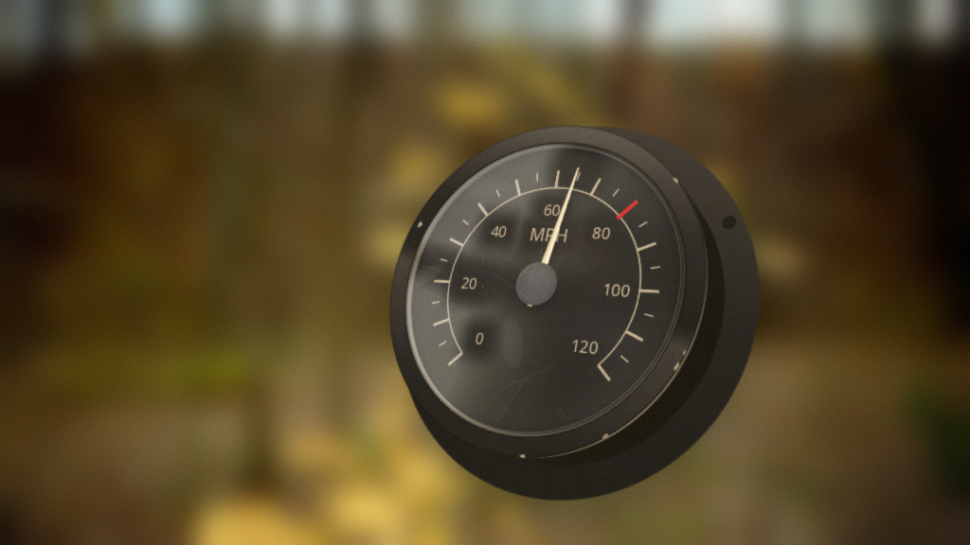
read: 65 mph
